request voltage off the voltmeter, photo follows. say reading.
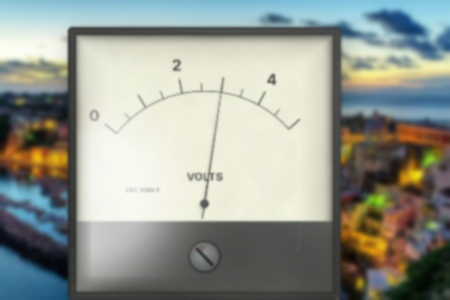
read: 3 V
